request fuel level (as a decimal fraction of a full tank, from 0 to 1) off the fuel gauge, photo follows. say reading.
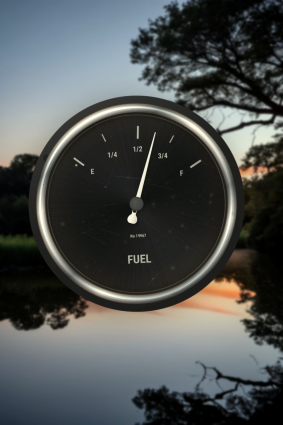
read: 0.625
